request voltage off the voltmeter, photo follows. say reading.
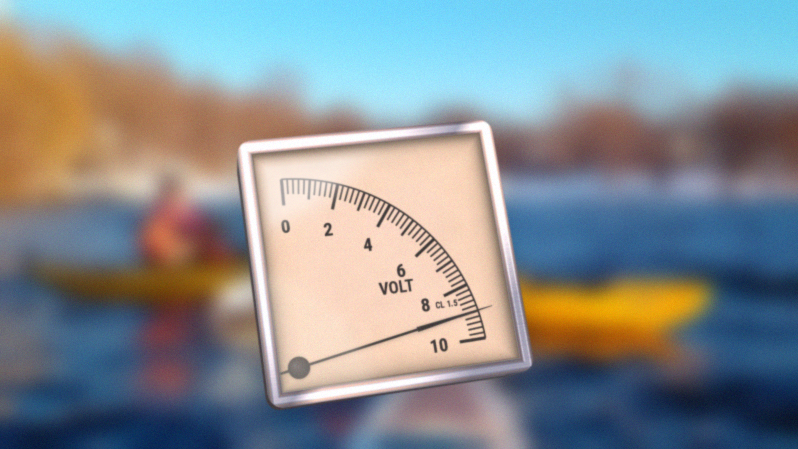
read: 9 V
